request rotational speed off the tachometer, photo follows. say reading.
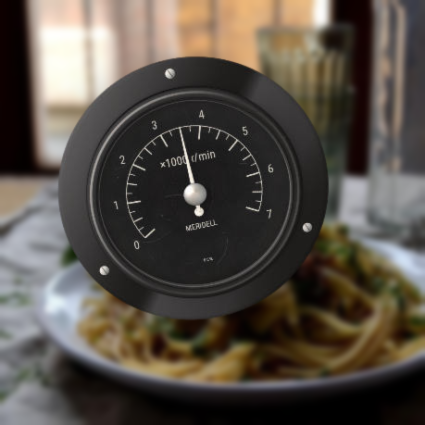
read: 3500 rpm
